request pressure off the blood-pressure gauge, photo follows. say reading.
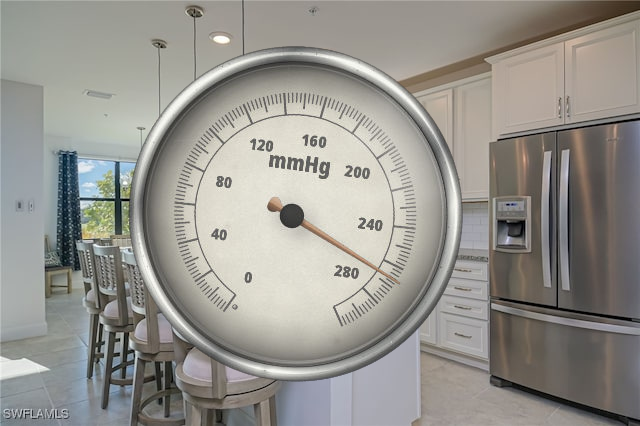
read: 266 mmHg
